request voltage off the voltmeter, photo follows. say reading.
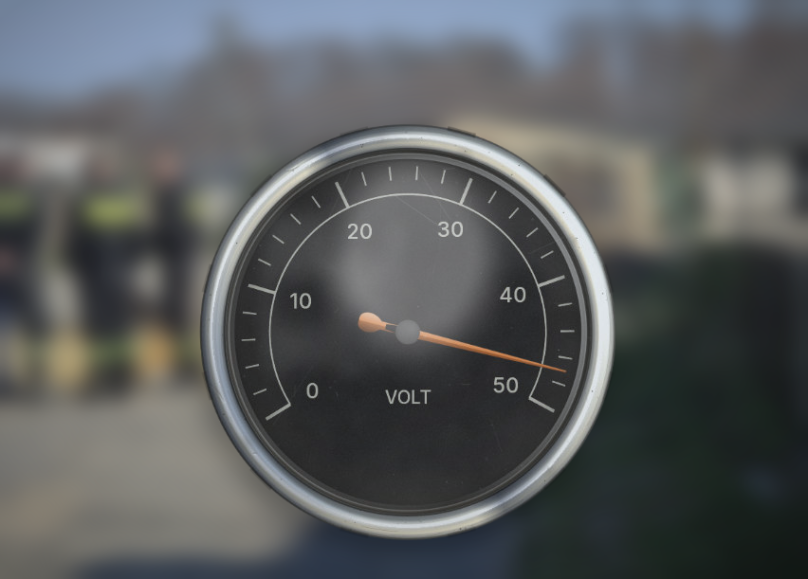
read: 47 V
